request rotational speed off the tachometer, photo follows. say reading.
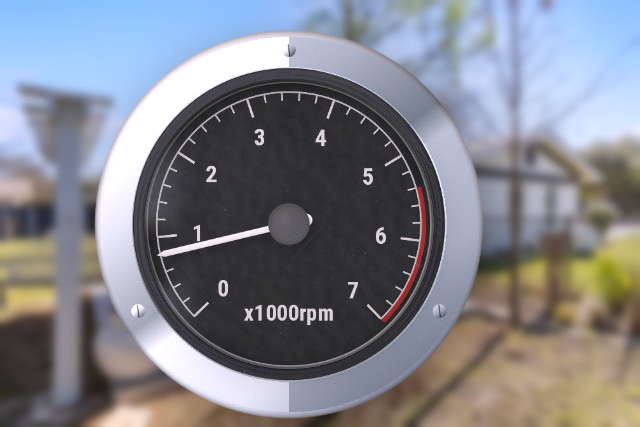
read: 800 rpm
